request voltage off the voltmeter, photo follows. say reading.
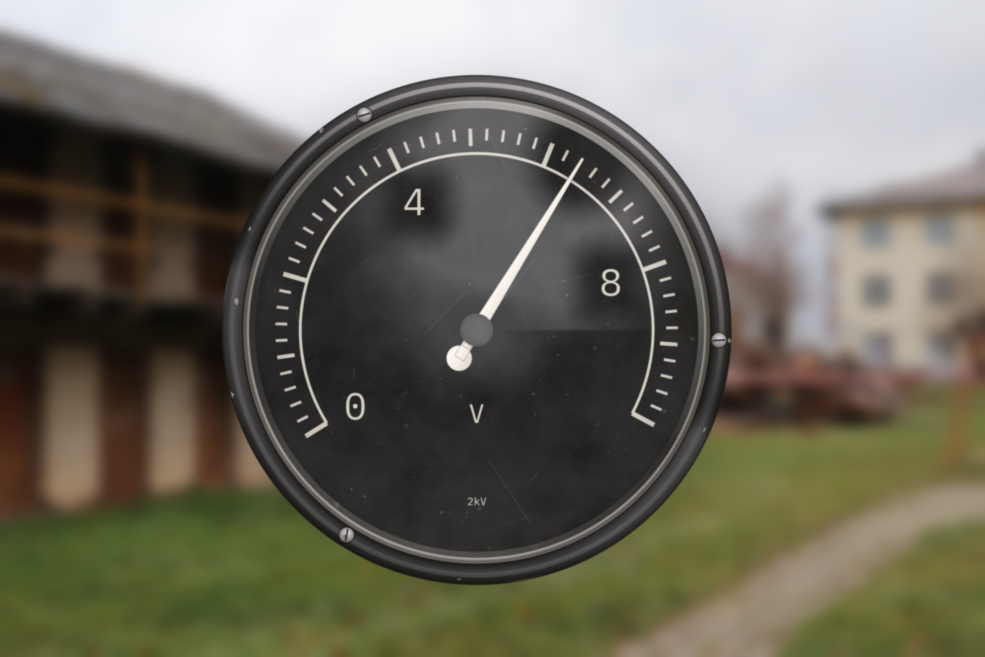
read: 6.4 V
